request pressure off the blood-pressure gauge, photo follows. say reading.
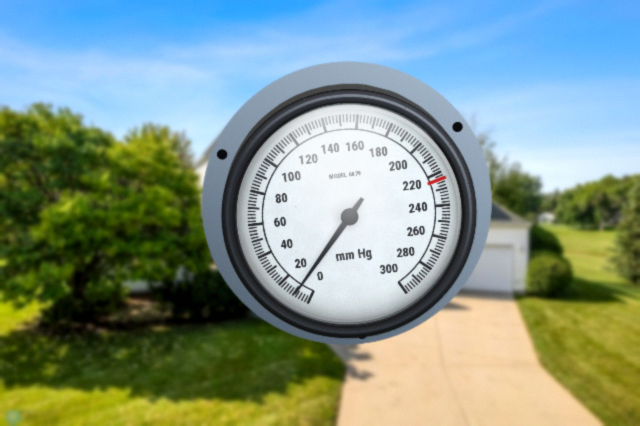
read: 10 mmHg
